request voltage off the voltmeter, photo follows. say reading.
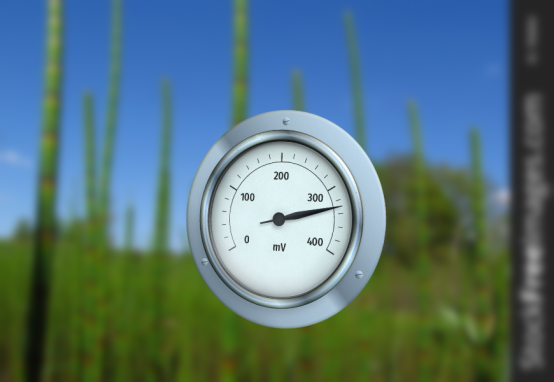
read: 330 mV
